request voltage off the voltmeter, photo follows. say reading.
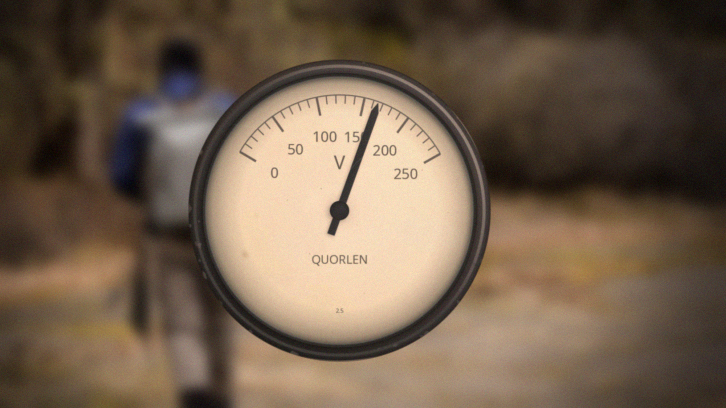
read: 165 V
